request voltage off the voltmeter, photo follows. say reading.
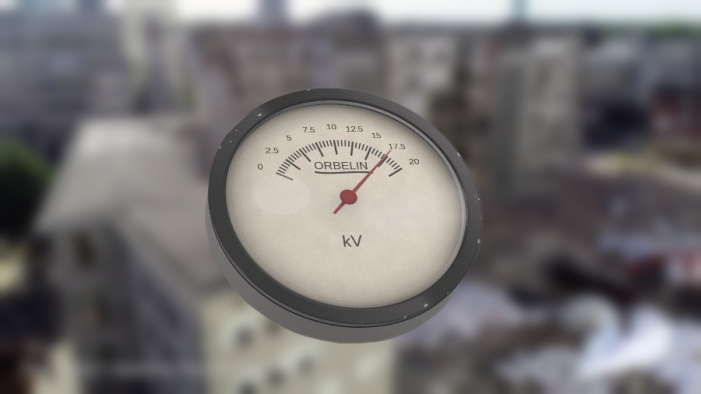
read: 17.5 kV
